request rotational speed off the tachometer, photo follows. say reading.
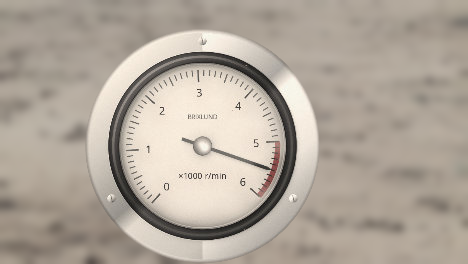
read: 5500 rpm
